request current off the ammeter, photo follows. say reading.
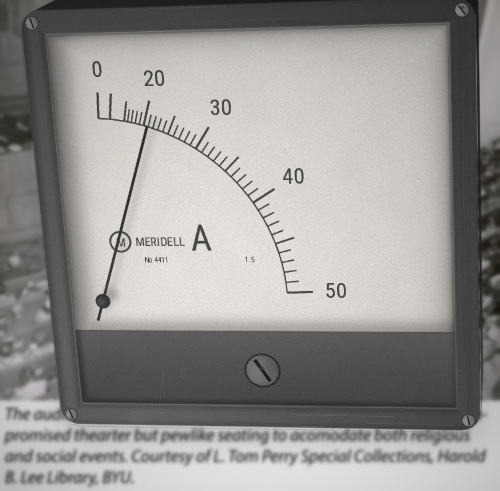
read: 21 A
